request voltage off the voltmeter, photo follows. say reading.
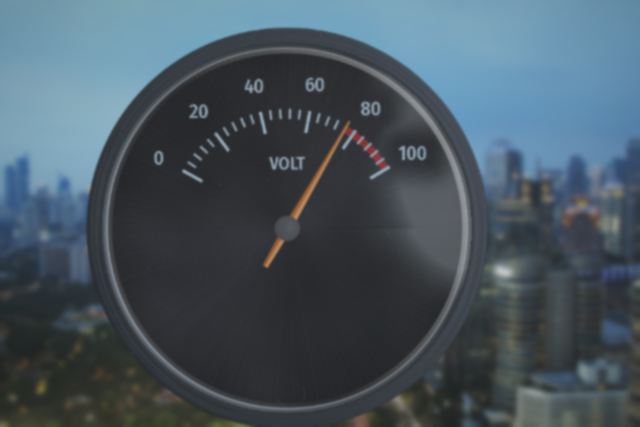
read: 76 V
